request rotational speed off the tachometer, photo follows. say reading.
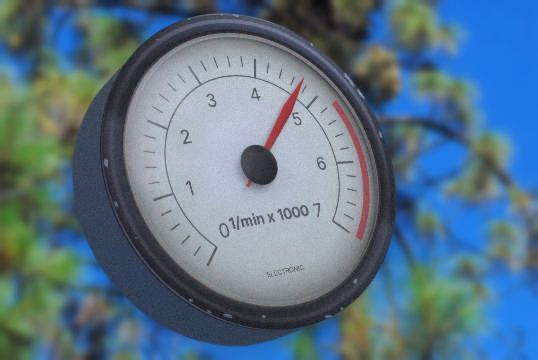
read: 4700 rpm
